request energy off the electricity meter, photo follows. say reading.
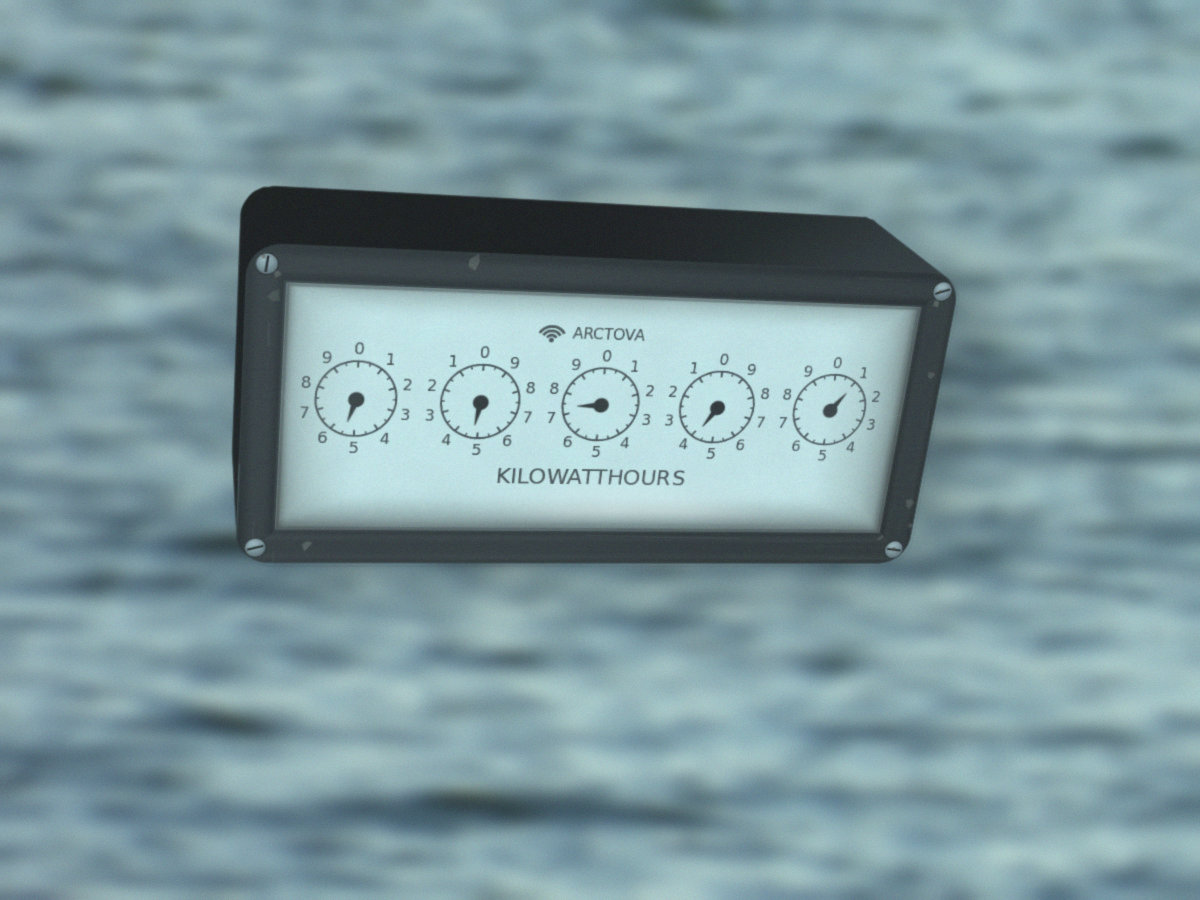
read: 54741 kWh
